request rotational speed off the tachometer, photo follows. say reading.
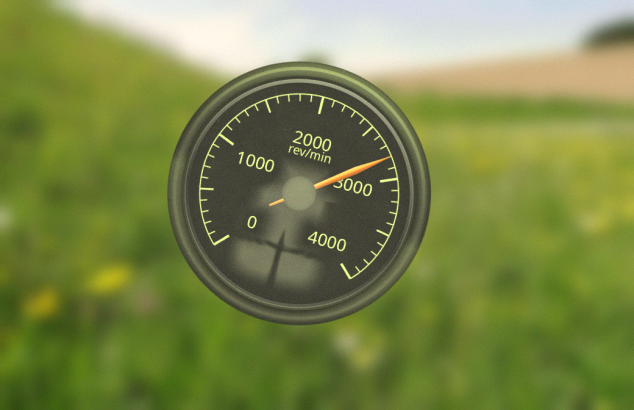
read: 2800 rpm
